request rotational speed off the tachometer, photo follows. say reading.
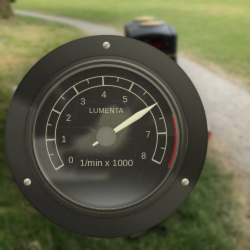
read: 6000 rpm
